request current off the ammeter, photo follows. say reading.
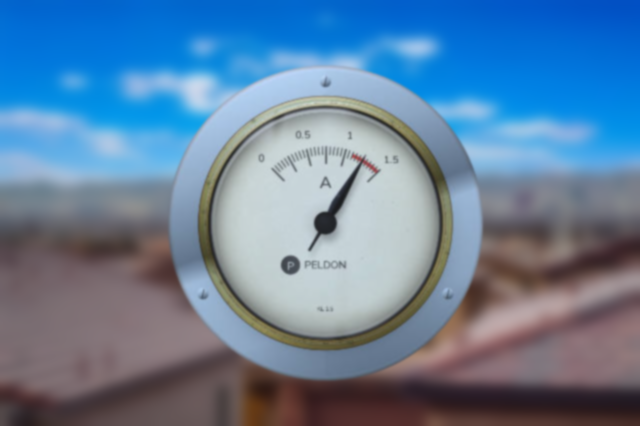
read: 1.25 A
